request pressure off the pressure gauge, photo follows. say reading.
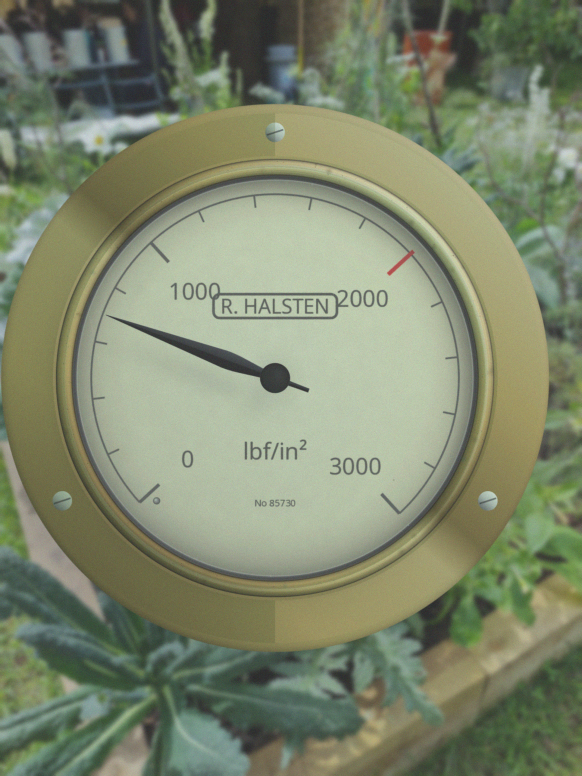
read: 700 psi
